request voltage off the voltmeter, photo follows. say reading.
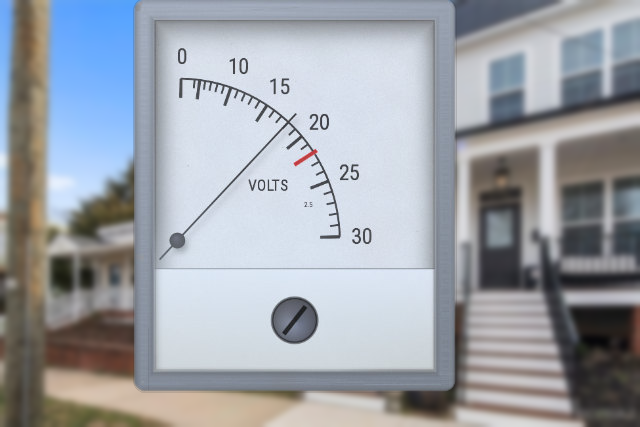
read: 18 V
